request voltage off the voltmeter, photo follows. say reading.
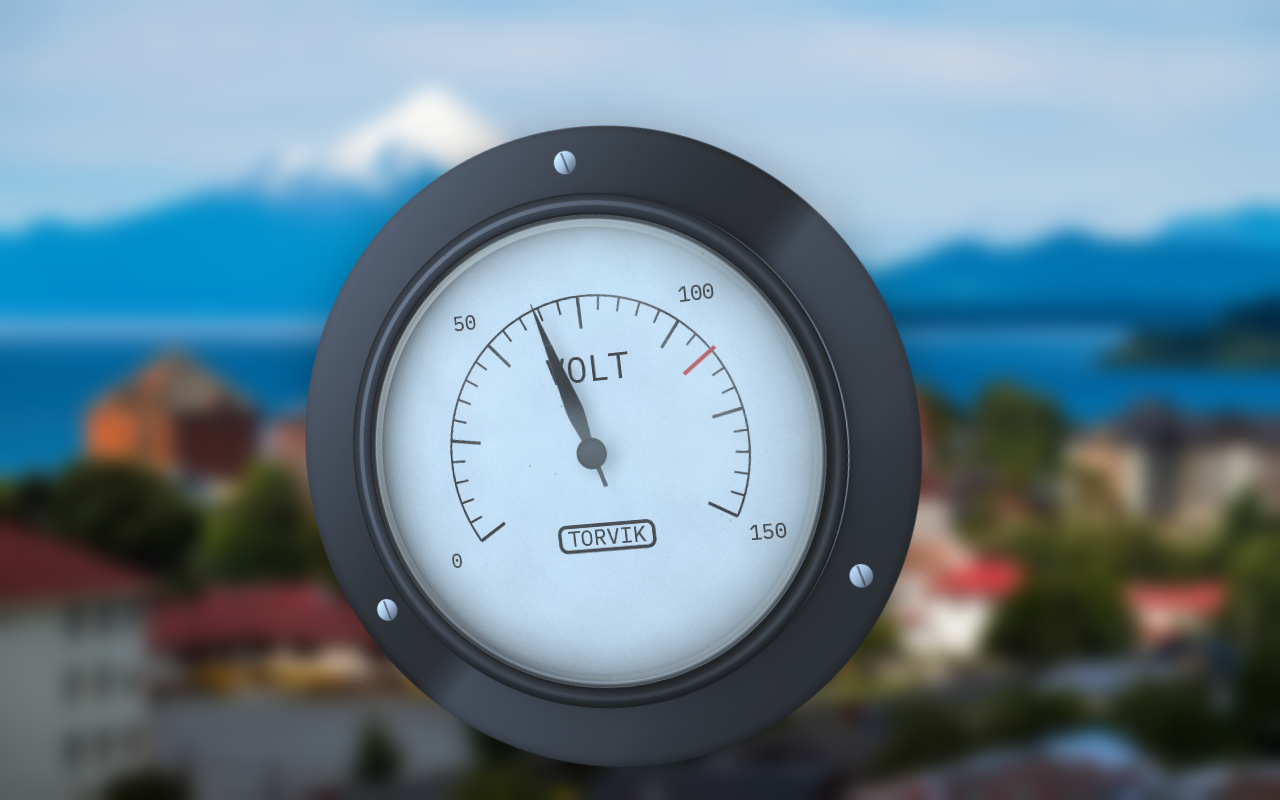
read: 65 V
